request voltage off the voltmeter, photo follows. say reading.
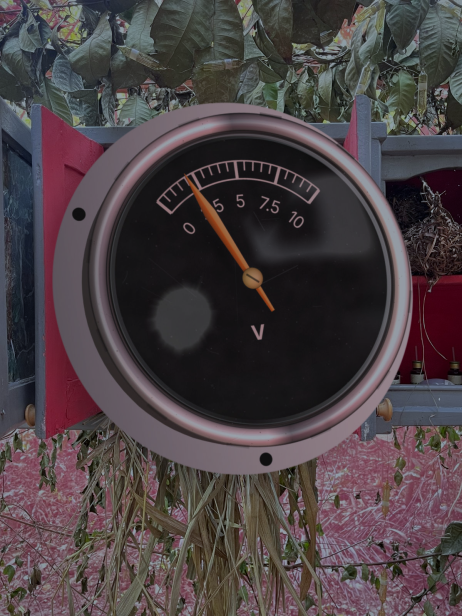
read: 2 V
